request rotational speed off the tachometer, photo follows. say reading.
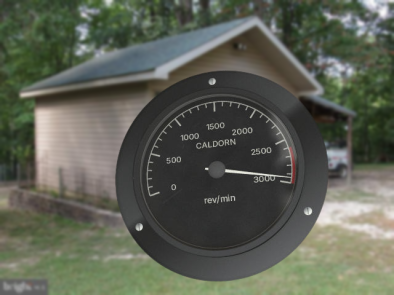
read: 2950 rpm
